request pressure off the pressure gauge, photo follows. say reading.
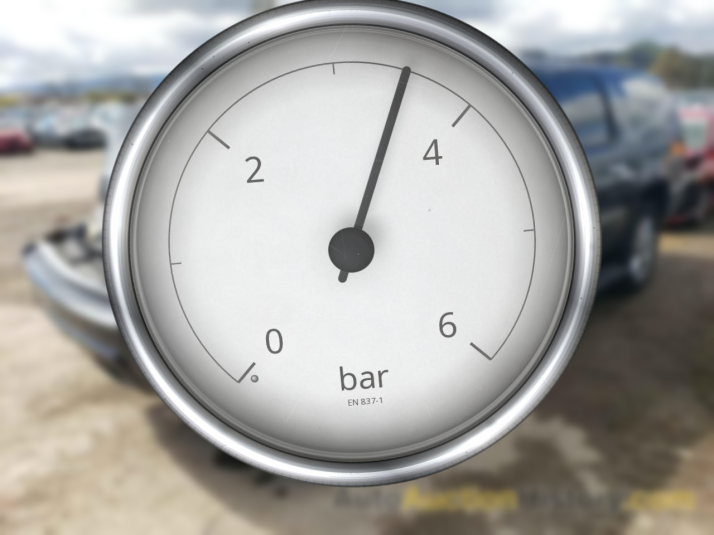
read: 3.5 bar
